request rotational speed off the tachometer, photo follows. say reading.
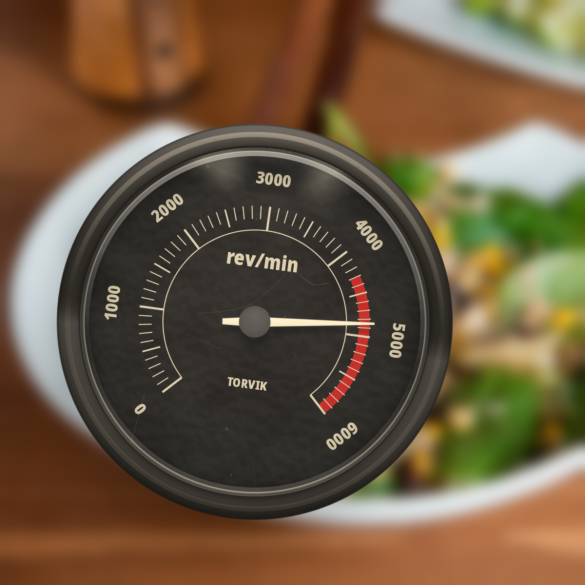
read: 4850 rpm
